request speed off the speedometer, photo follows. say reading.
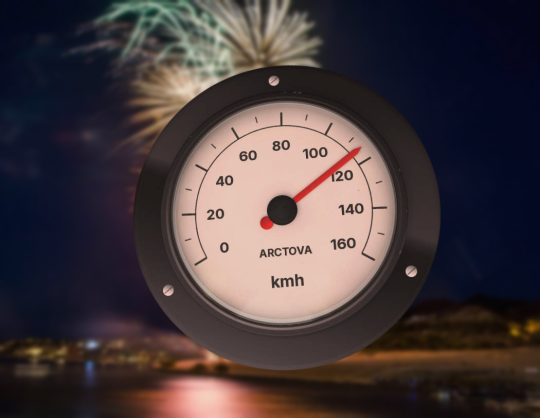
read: 115 km/h
